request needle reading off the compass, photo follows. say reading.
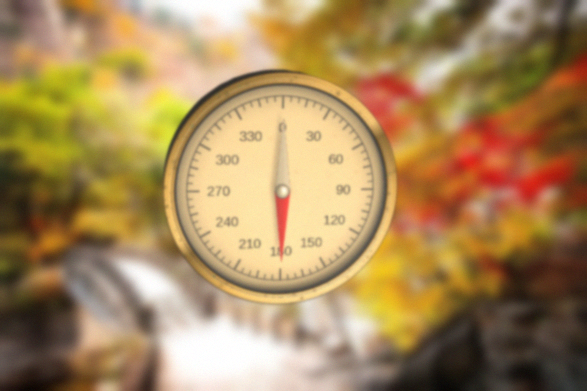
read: 180 °
